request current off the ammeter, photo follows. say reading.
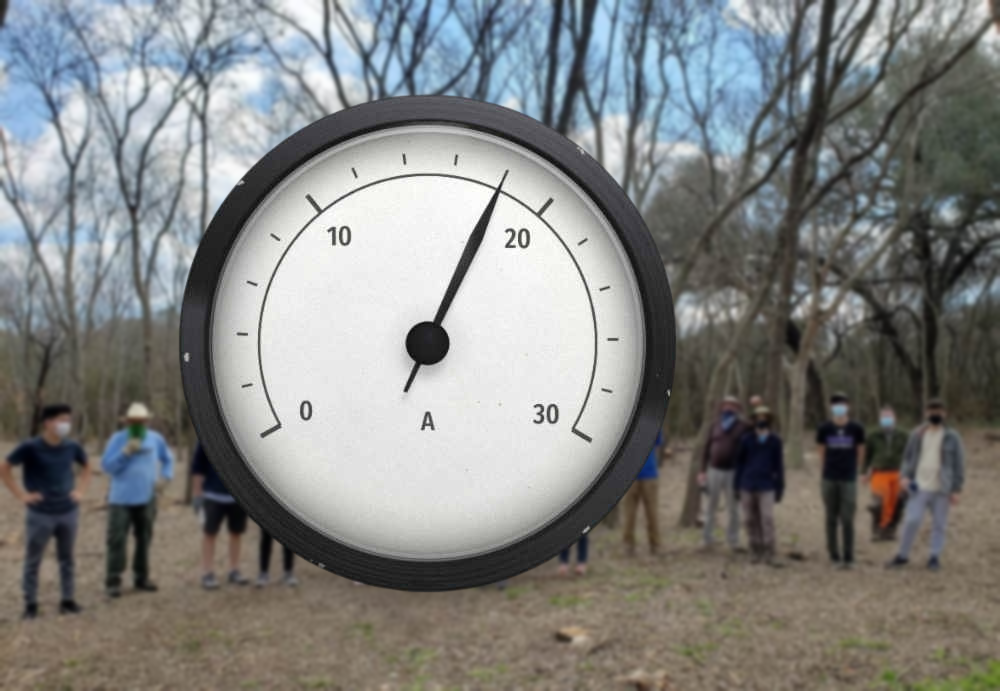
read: 18 A
